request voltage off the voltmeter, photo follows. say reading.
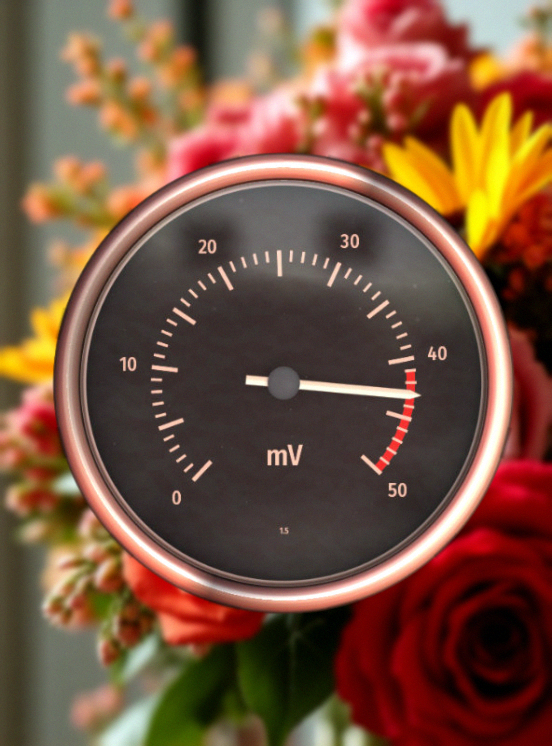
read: 43 mV
